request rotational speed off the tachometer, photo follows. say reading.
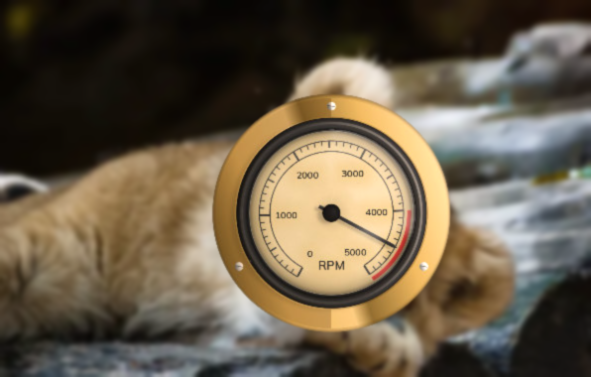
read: 4500 rpm
